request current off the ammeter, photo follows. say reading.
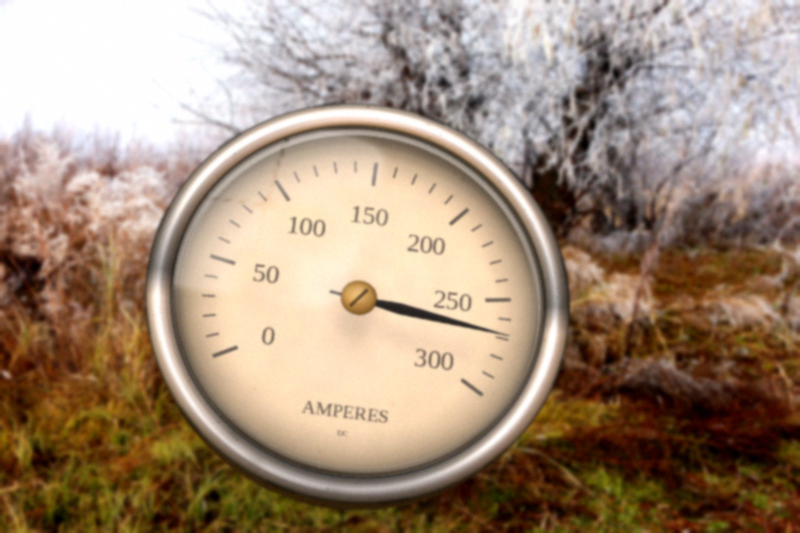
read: 270 A
